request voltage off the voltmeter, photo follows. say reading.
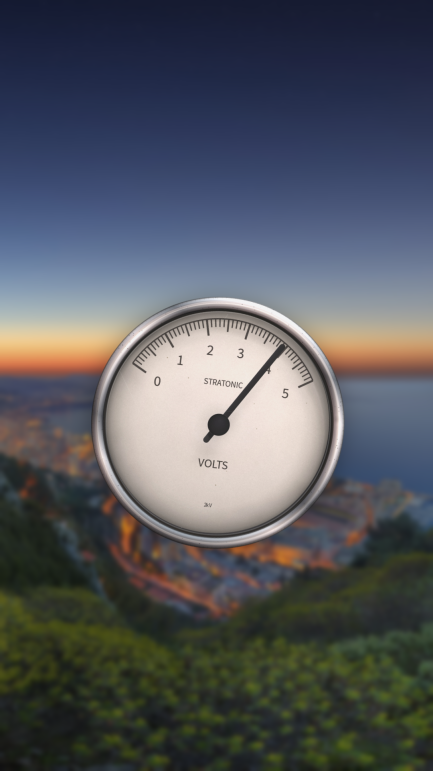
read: 3.9 V
